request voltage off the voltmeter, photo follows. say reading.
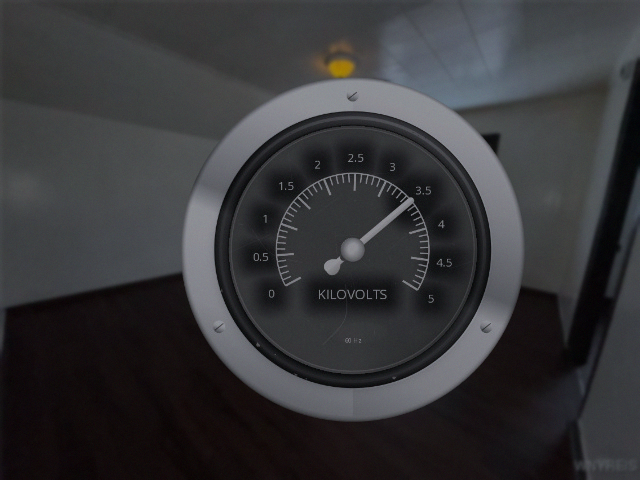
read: 3.5 kV
